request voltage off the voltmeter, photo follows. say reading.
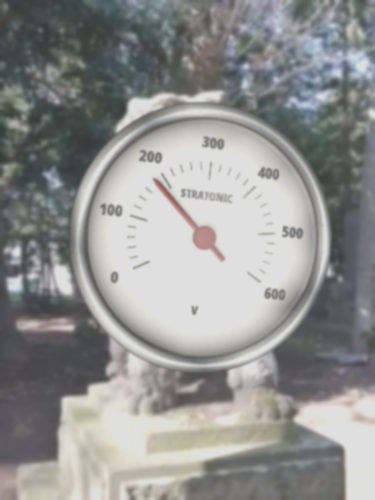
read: 180 V
